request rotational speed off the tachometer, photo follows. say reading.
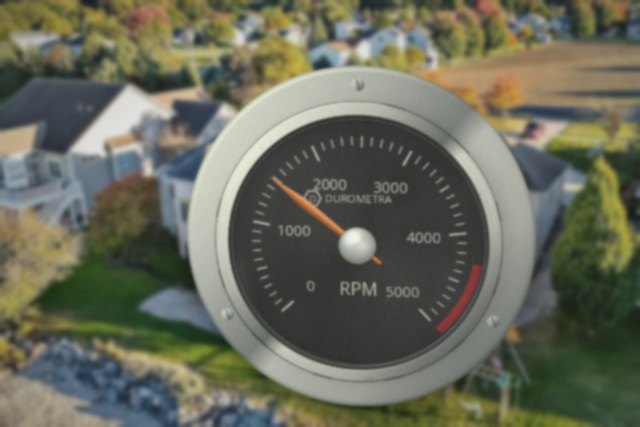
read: 1500 rpm
